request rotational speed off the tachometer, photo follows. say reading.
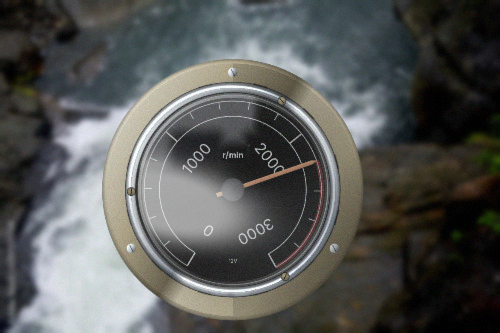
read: 2200 rpm
